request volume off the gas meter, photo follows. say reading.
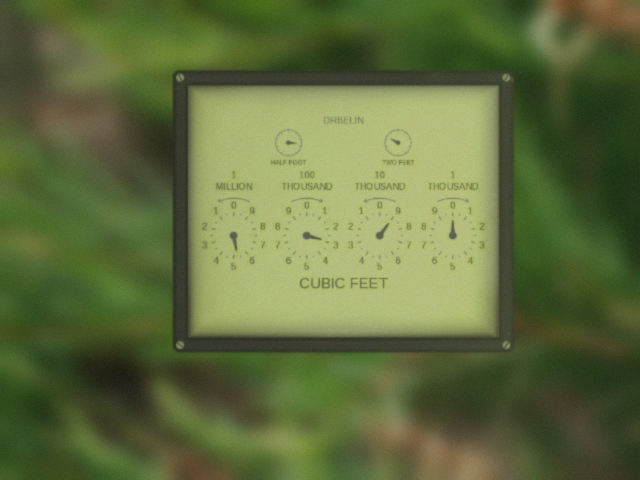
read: 529000 ft³
